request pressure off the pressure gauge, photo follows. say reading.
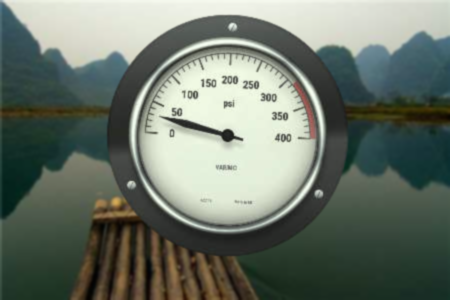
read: 30 psi
